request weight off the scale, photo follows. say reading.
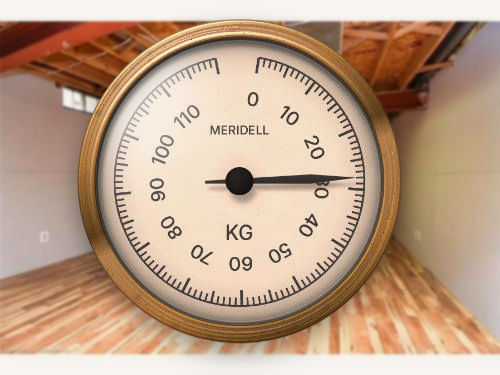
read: 28 kg
